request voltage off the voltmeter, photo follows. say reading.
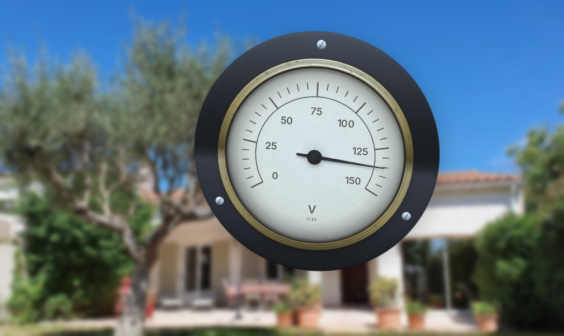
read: 135 V
